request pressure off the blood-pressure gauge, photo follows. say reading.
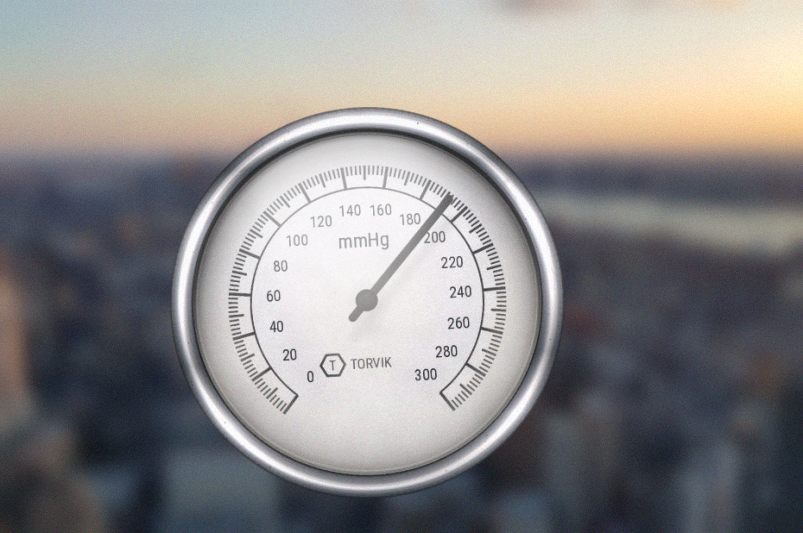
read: 192 mmHg
